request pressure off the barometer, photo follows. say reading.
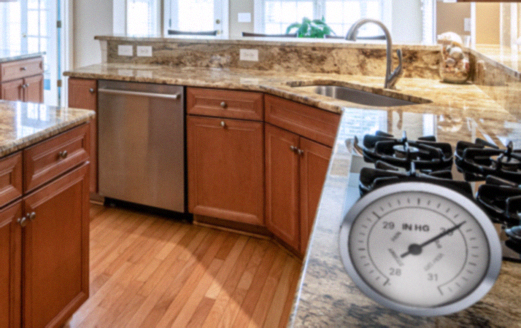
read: 30 inHg
